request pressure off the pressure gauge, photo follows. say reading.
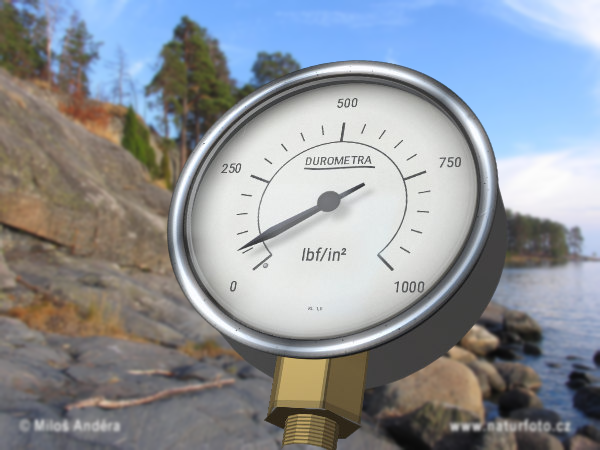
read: 50 psi
